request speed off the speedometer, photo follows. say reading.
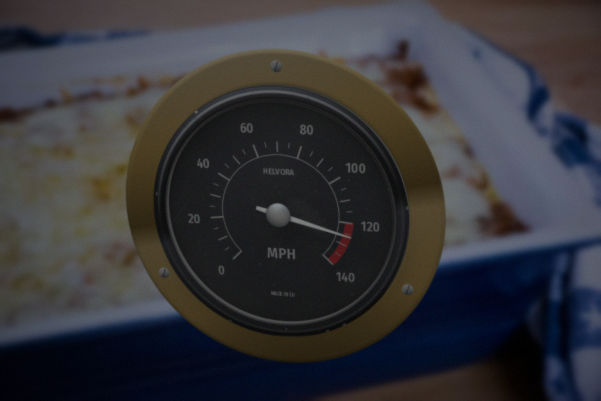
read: 125 mph
